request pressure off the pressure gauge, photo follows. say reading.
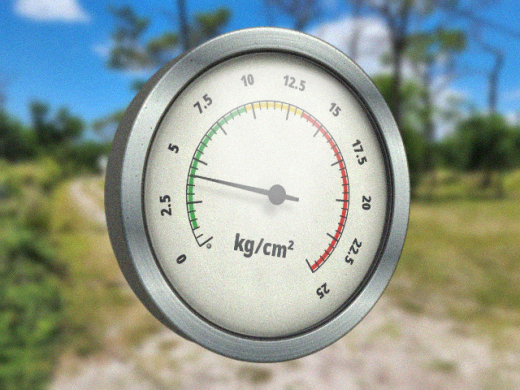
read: 4 kg/cm²
